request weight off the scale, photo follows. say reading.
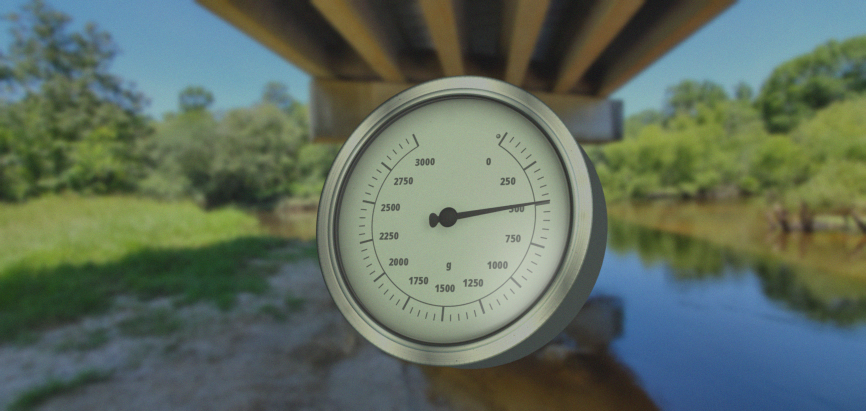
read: 500 g
